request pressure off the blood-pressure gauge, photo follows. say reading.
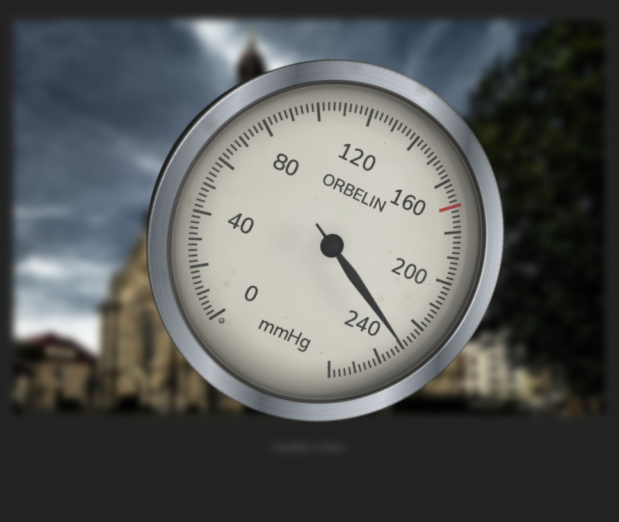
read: 230 mmHg
